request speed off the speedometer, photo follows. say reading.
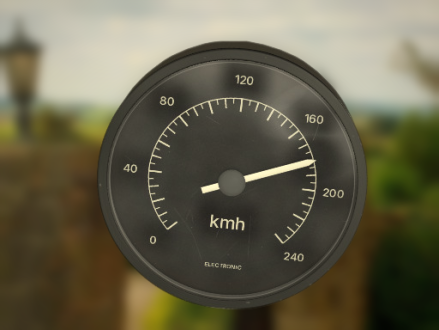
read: 180 km/h
